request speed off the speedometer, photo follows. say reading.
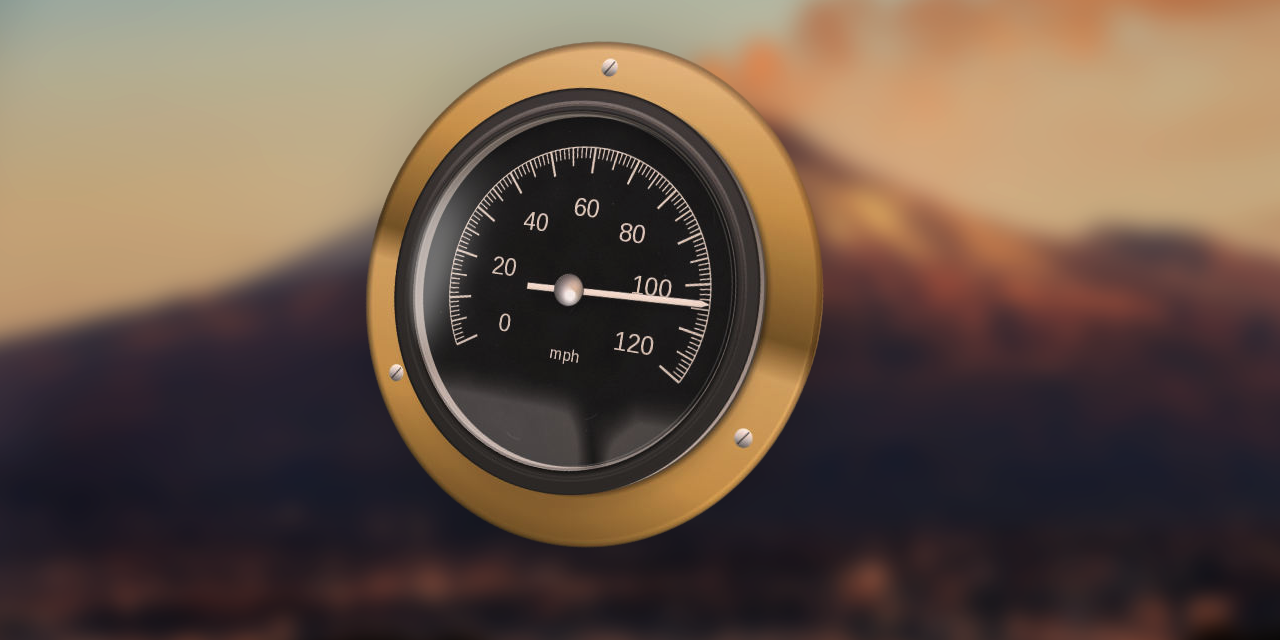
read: 104 mph
